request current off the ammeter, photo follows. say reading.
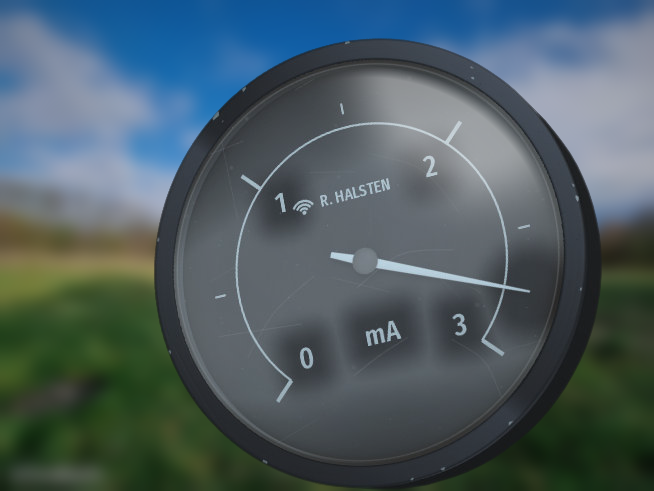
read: 2.75 mA
